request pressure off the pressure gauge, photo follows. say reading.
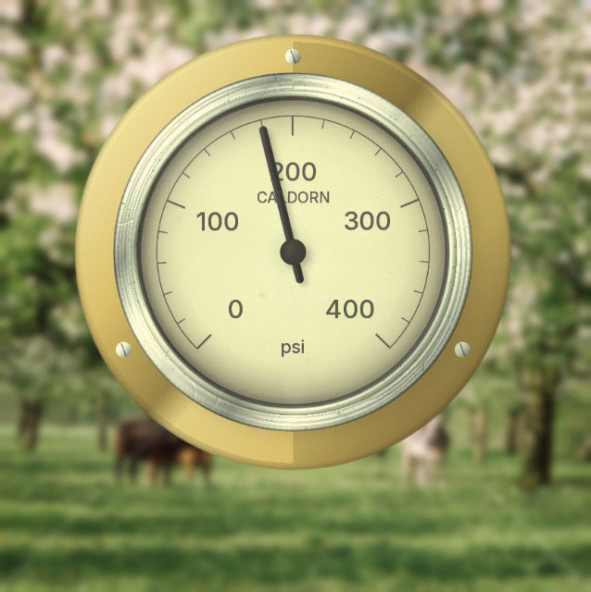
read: 180 psi
